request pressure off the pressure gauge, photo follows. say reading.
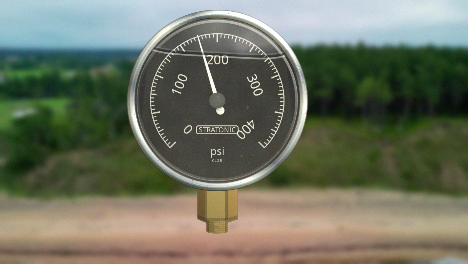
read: 175 psi
